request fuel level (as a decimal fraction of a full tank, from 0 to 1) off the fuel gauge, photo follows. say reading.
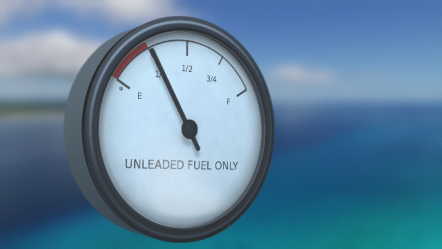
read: 0.25
